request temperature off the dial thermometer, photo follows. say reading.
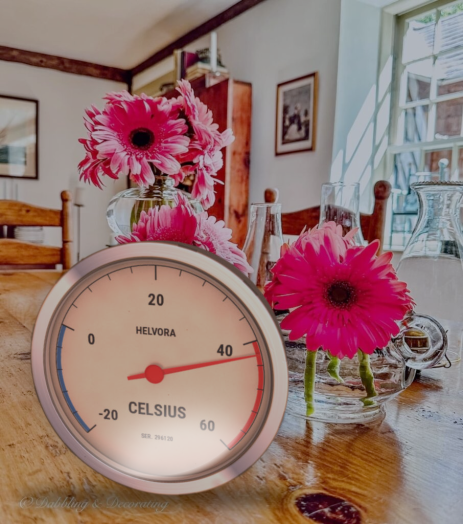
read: 42 °C
